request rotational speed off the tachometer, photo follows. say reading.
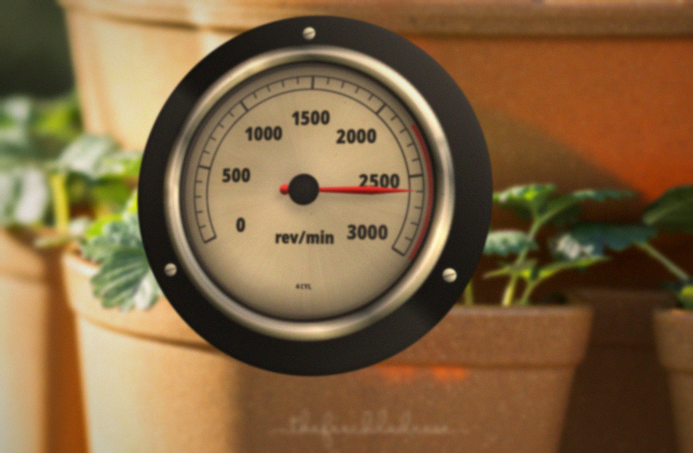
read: 2600 rpm
